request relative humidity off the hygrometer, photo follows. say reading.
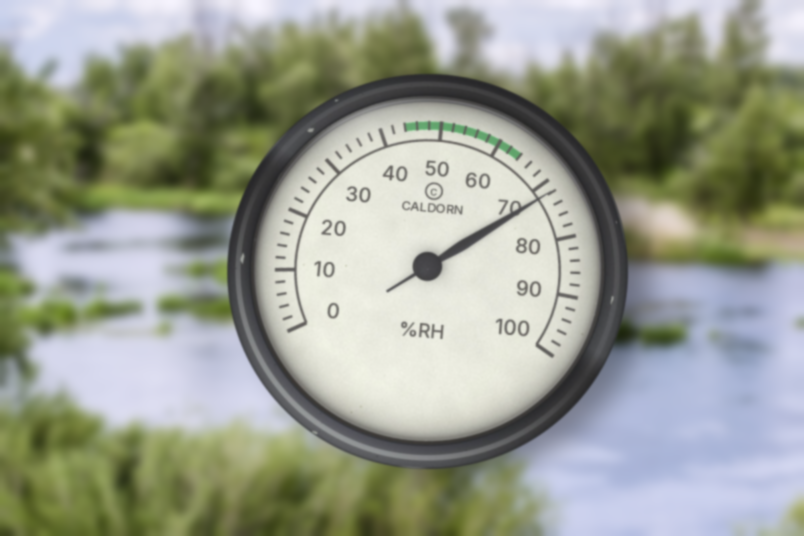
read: 72 %
